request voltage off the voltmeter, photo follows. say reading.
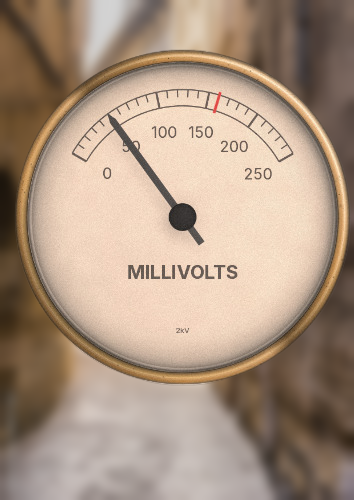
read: 50 mV
